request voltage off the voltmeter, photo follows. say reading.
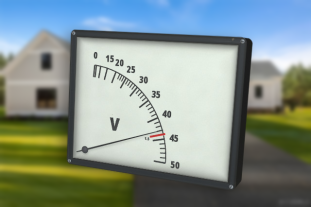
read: 43 V
